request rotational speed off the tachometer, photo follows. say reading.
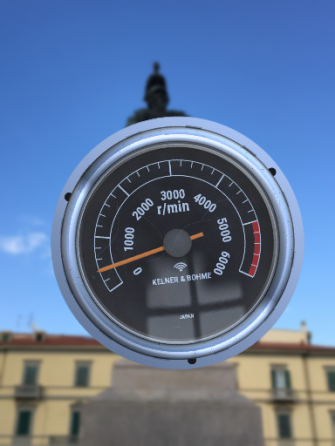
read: 400 rpm
